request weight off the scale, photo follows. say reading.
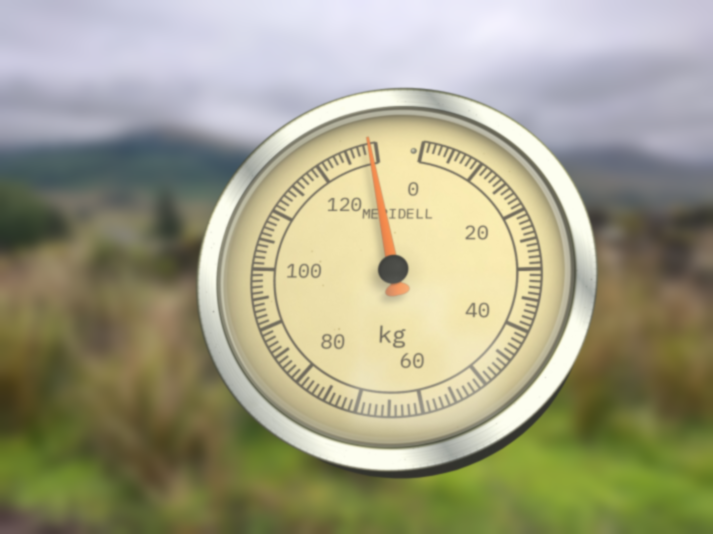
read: 129 kg
